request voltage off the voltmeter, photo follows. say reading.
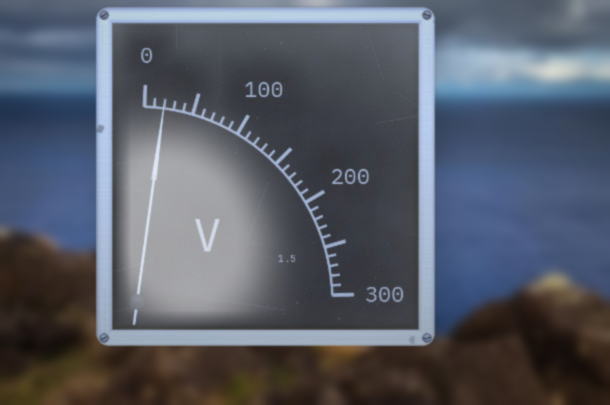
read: 20 V
